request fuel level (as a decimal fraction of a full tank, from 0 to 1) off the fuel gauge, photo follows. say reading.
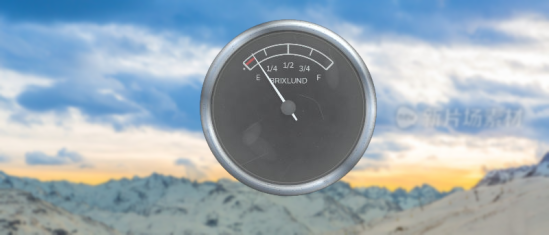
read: 0.125
